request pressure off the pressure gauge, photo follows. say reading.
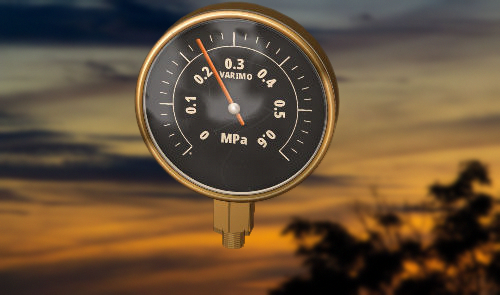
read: 0.24 MPa
